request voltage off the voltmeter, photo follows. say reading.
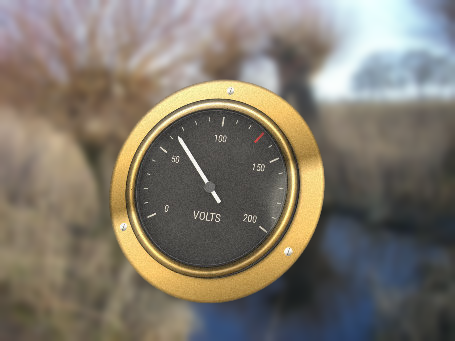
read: 65 V
